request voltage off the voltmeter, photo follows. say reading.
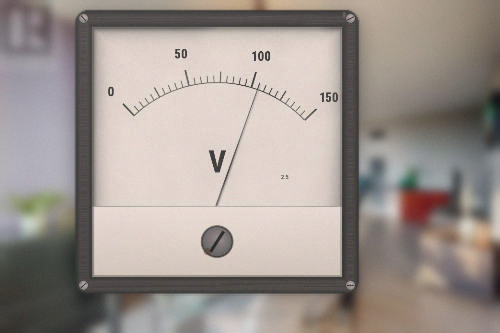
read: 105 V
